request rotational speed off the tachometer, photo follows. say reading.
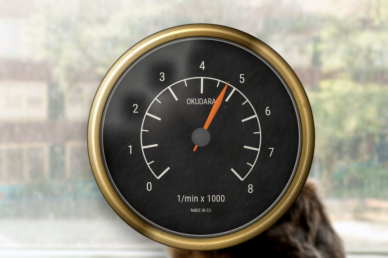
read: 4750 rpm
